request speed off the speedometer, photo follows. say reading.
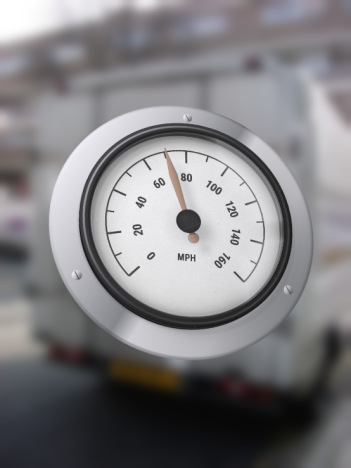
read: 70 mph
